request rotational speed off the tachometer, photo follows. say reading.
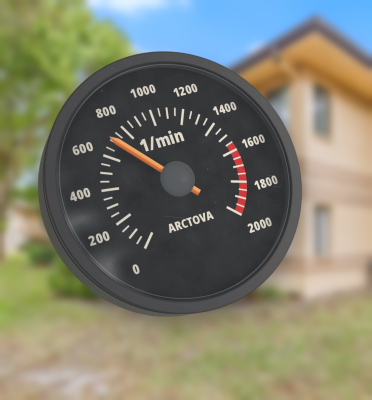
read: 700 rpm
